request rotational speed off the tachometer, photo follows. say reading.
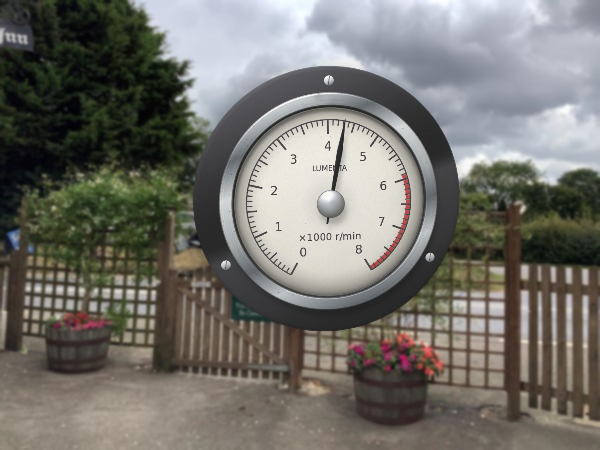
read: 4300 rpm
